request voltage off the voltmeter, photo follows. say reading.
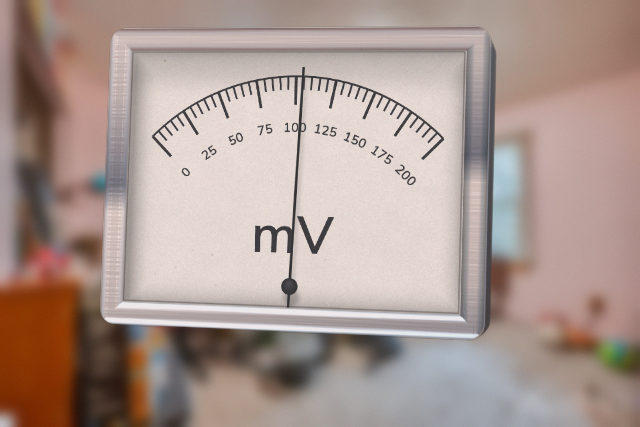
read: 105 mV
